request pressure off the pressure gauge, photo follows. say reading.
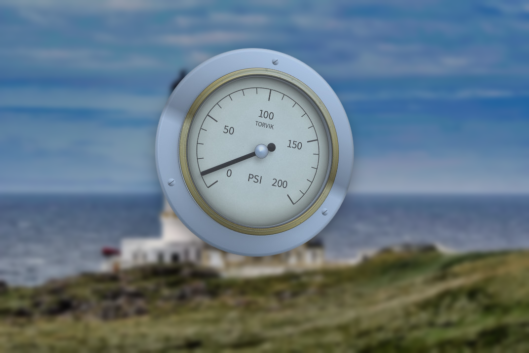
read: 10 psi
